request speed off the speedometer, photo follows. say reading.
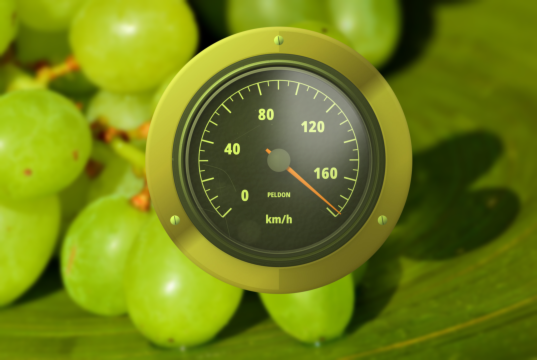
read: 177.5 km/h
